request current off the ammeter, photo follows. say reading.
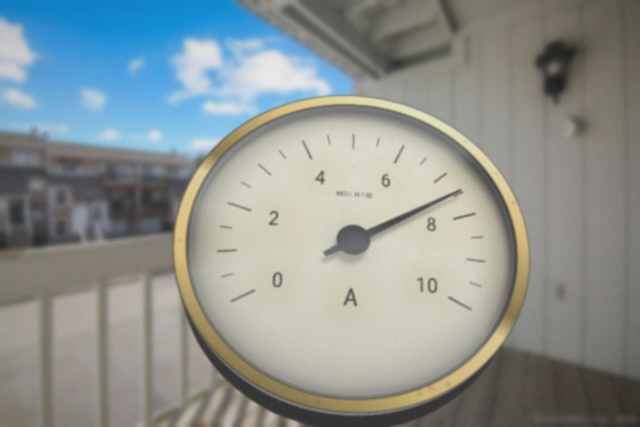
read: 7.5 A
